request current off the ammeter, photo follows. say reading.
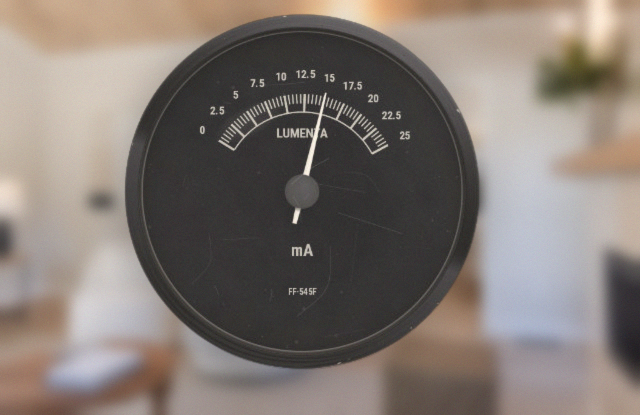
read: 15 mA
